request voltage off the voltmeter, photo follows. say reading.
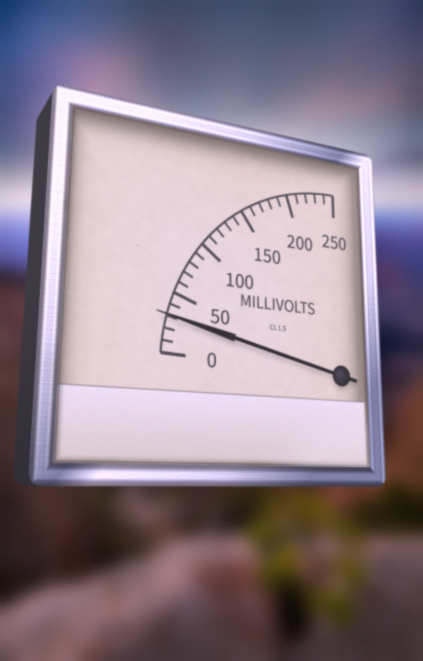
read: 30 mV
